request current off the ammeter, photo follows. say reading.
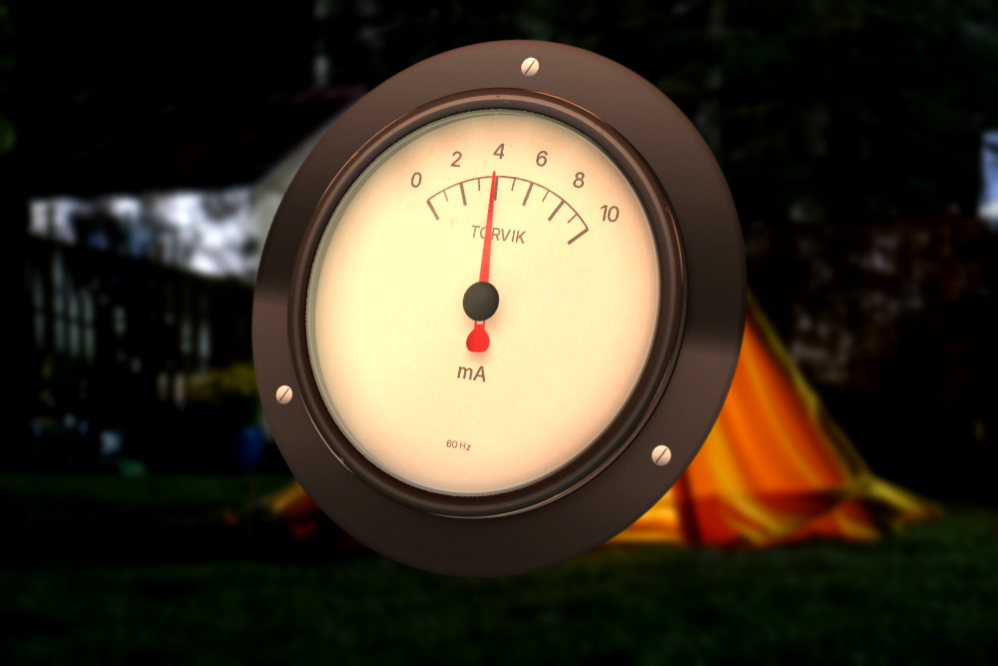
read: 4 mA
